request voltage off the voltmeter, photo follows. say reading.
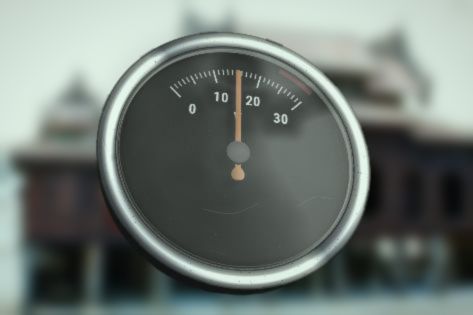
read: 15 V
